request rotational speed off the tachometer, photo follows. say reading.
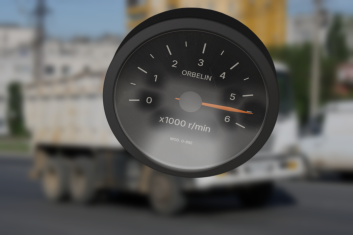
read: 5500 rpm
